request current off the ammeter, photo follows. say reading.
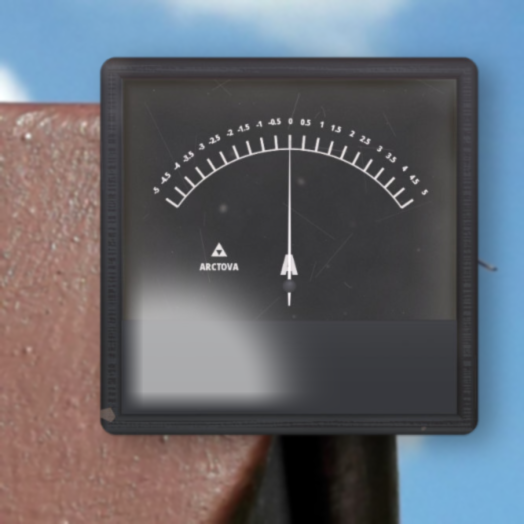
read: 0 A
